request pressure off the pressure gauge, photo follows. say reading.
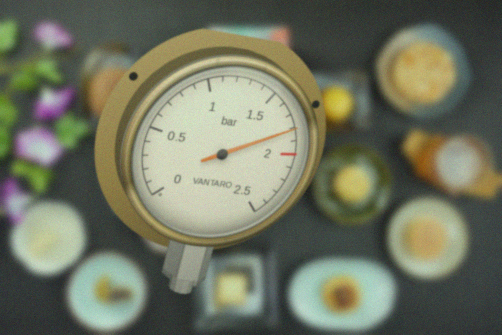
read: 1.8 bar
